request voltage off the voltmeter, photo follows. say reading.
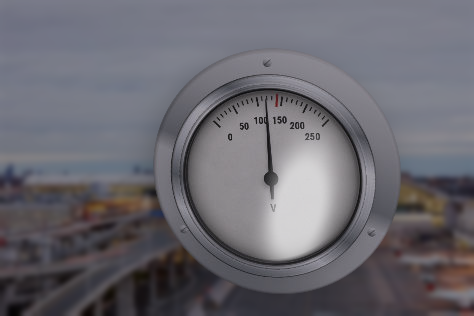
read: 120 V
